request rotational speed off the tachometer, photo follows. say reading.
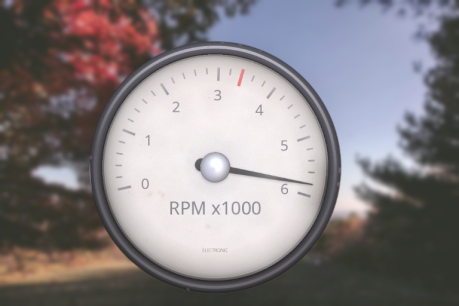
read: 5800 rpm
